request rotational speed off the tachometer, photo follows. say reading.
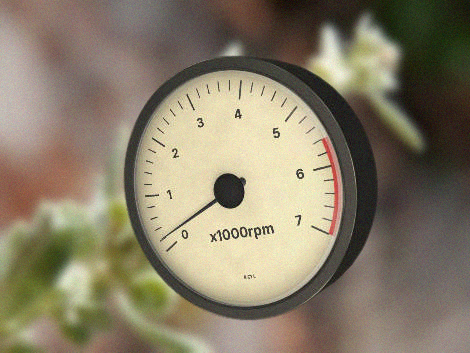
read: 200 rpm
